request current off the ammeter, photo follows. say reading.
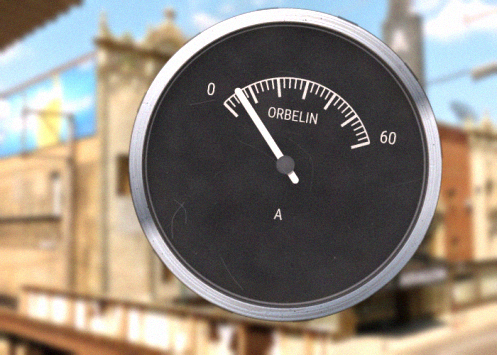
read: 6 A
